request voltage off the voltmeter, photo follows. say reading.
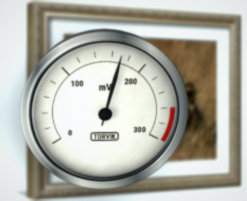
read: 170 mV
